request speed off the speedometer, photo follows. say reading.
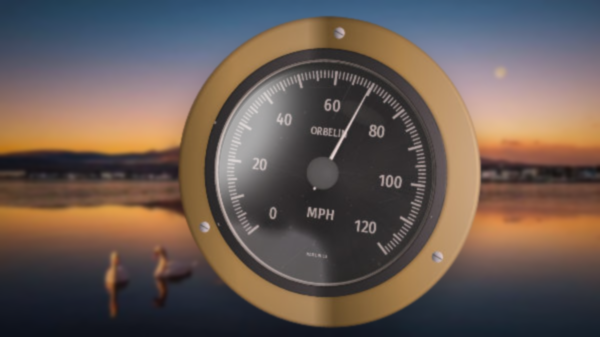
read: 70 mph
